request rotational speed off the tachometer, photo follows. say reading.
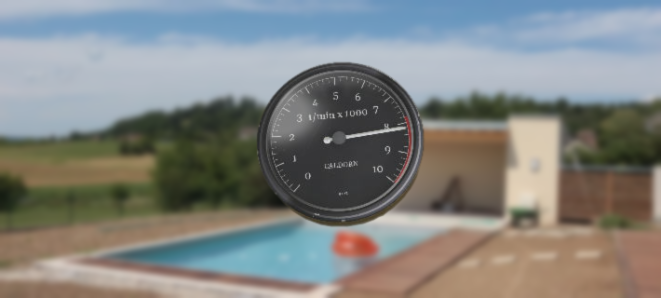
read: 8200 rpm
